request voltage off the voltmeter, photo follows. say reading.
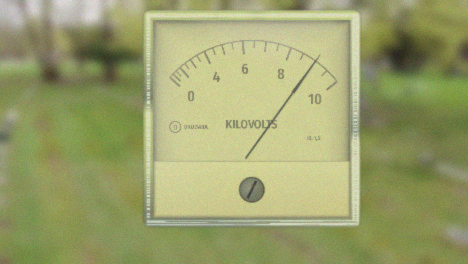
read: 9 kV
